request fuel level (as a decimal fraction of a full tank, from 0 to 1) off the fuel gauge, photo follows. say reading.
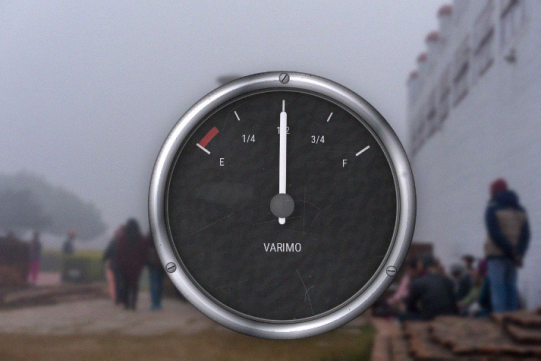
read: 0.5
